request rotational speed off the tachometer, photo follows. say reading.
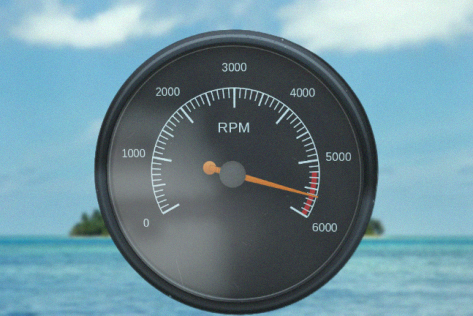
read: 5600 rpm
